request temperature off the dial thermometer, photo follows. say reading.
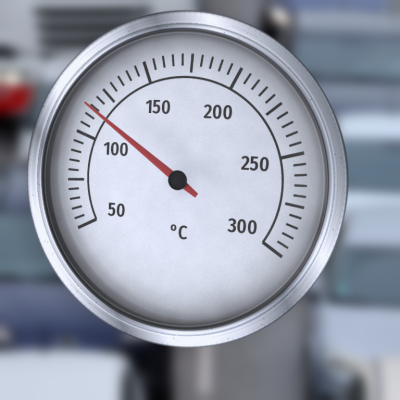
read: 115 °C
